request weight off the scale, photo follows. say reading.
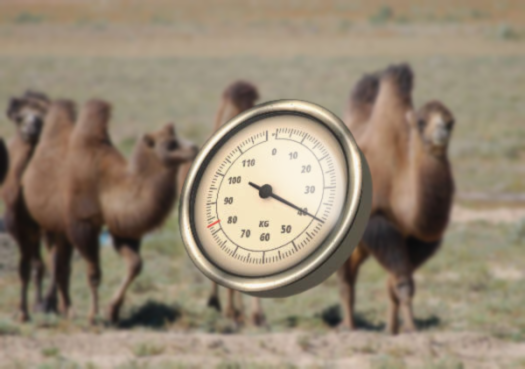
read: 40 kg
